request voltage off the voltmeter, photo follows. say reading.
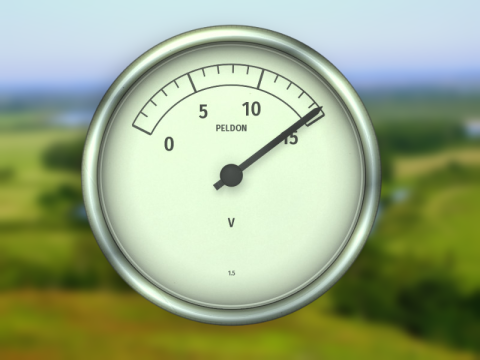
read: 14.5 V
